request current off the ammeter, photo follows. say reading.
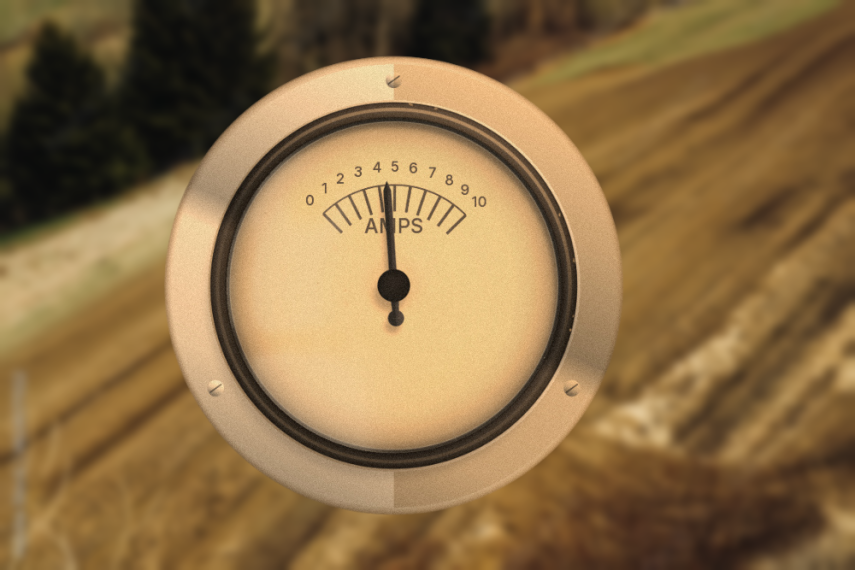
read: 4.5 A
